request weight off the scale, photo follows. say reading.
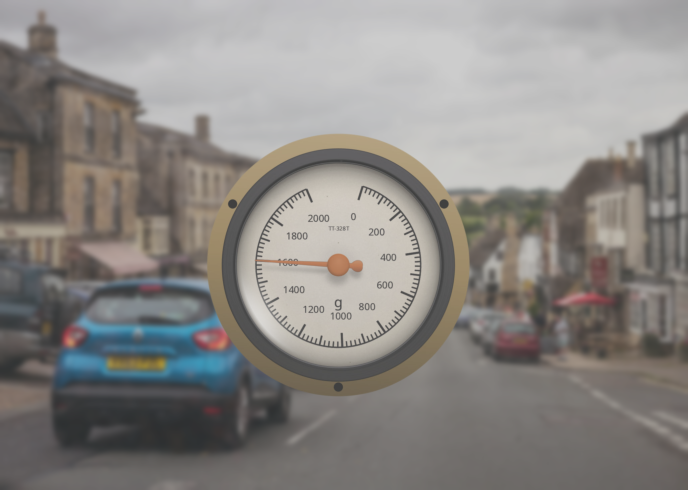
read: 1600 g
